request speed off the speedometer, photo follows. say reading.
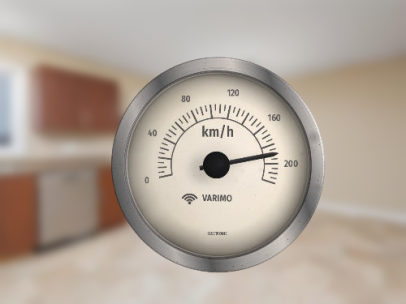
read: 190 km/h
